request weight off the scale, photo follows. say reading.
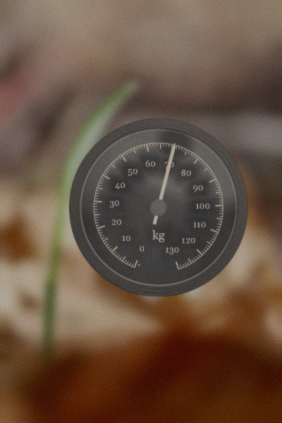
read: 70 kg
